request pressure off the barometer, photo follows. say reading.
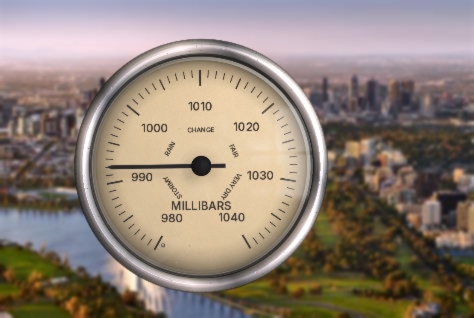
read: 992 mbar
